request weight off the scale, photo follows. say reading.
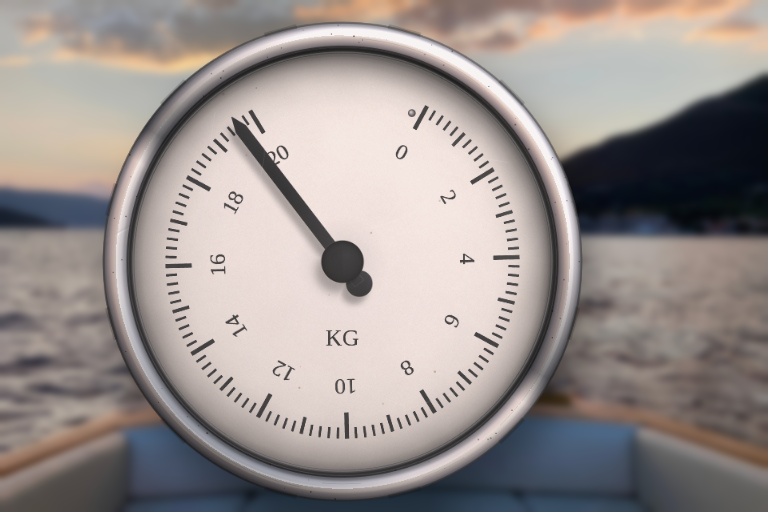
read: 19.6 kg
